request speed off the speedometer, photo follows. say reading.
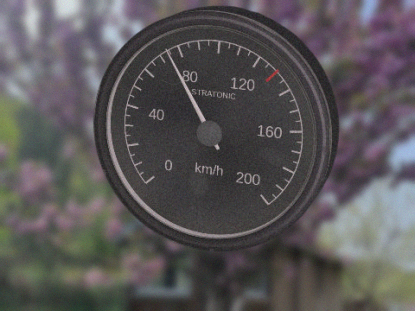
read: 75 km/h
